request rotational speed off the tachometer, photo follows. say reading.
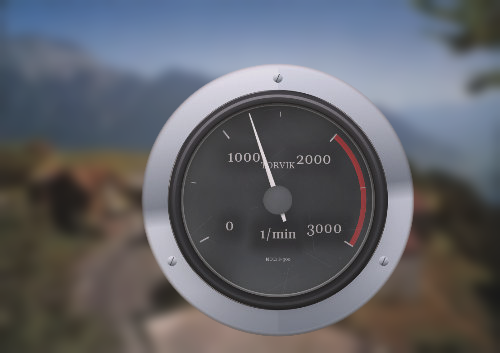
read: 1250 rpm
